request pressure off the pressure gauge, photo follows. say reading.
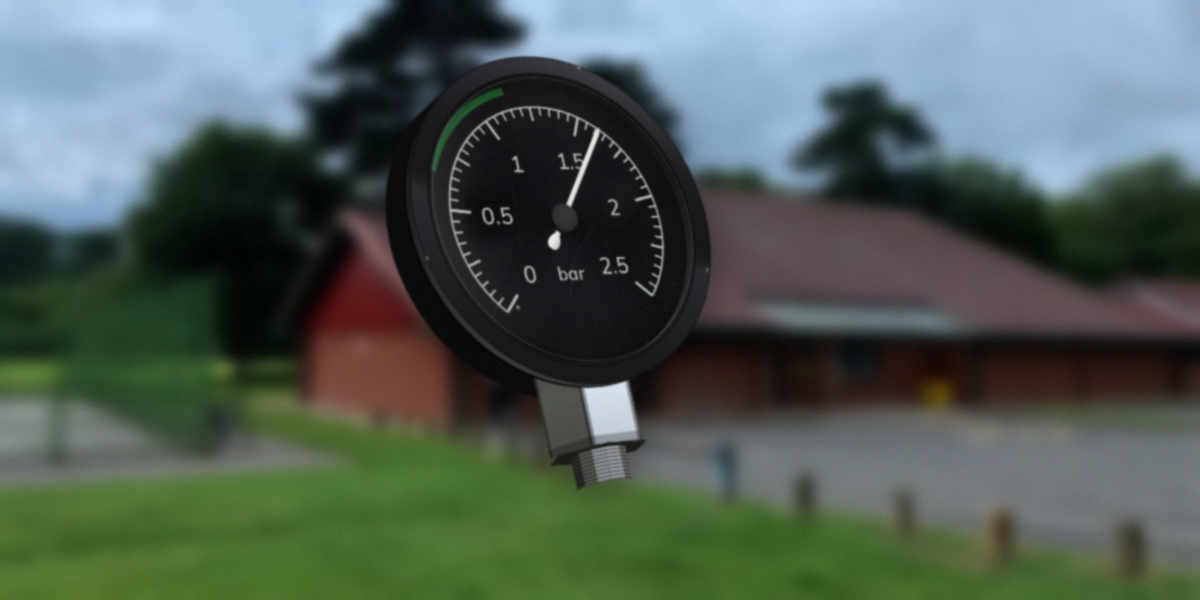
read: 1.6 bar
